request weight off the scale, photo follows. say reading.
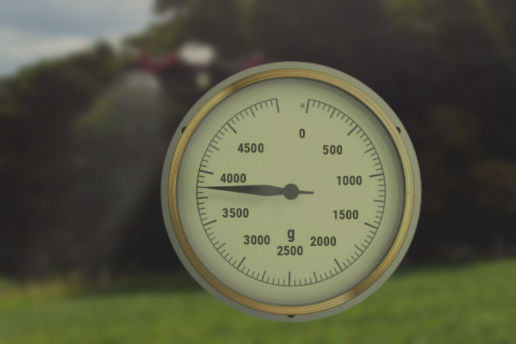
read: 3850 g
